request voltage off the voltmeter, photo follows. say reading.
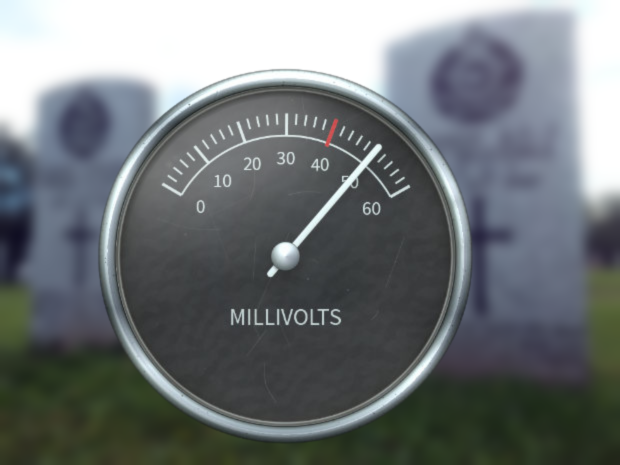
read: 50 mV
